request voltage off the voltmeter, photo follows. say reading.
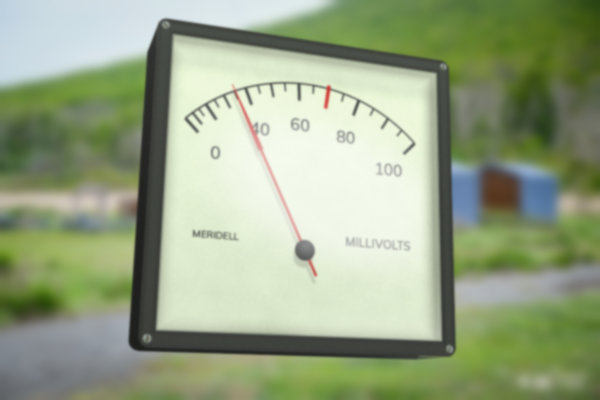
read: 35 mV
